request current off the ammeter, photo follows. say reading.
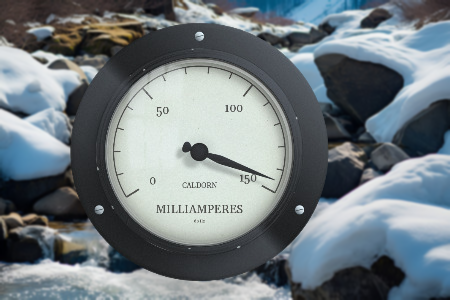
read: 145 mA
